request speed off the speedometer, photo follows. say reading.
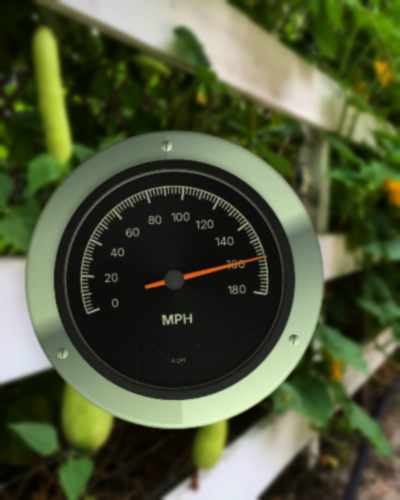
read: 160 mph
